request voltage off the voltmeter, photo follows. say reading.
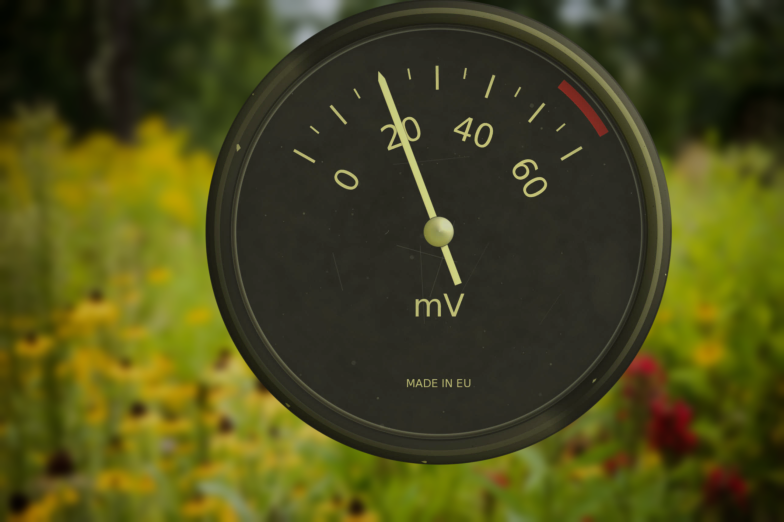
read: 20 mV
